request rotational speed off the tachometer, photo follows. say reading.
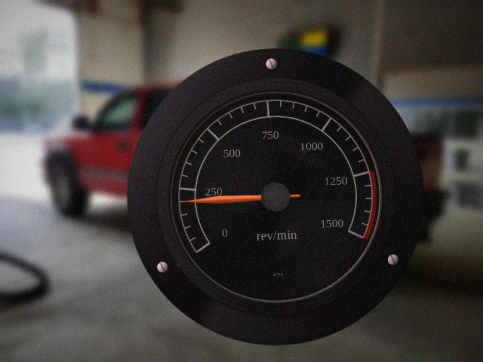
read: 200 rpm
